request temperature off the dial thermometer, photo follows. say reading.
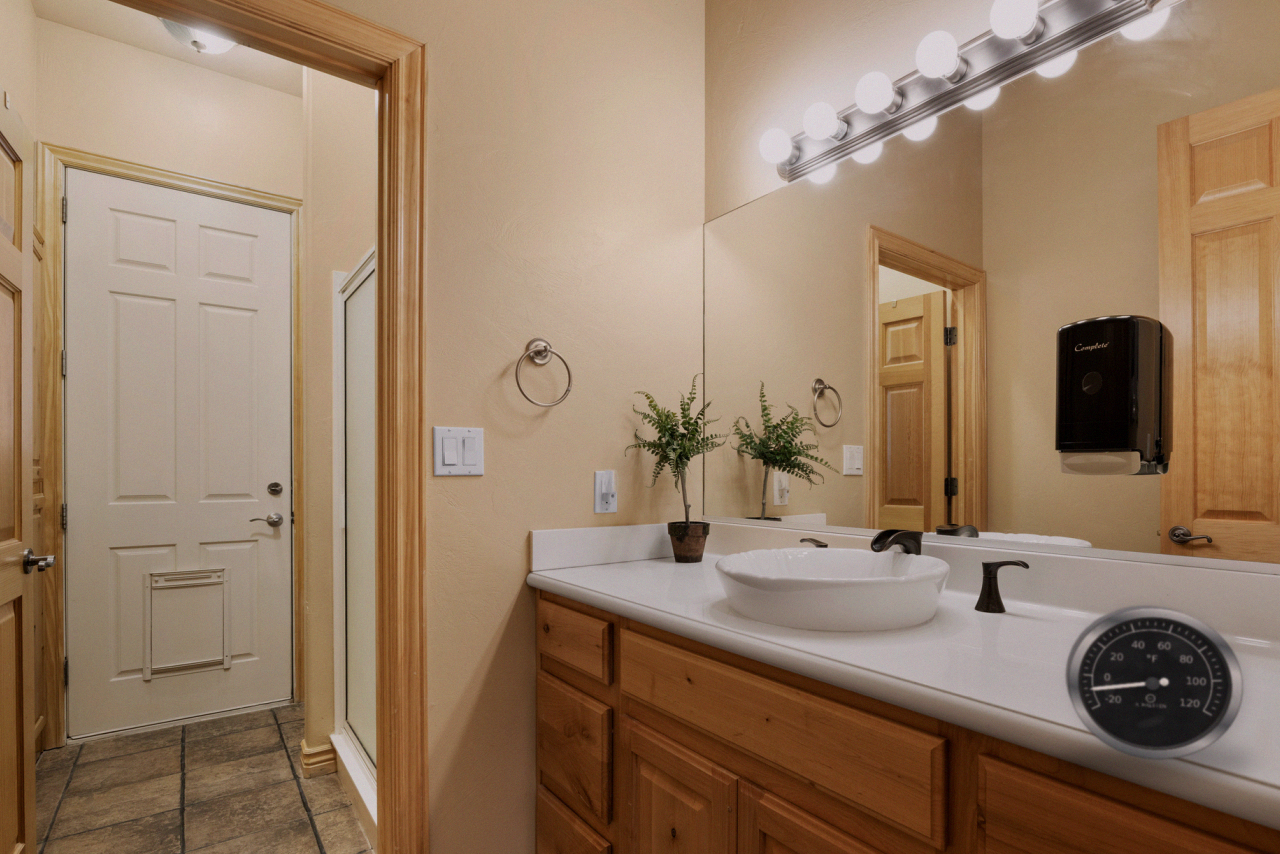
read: -8 °F
